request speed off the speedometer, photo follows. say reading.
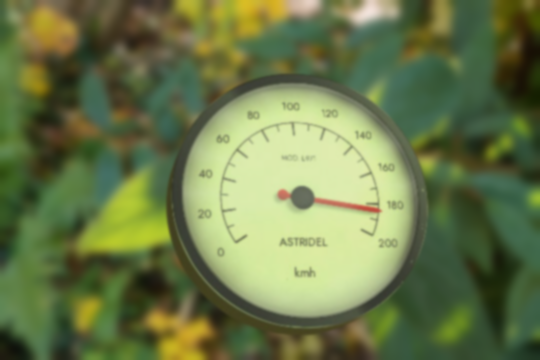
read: 185 km/h
